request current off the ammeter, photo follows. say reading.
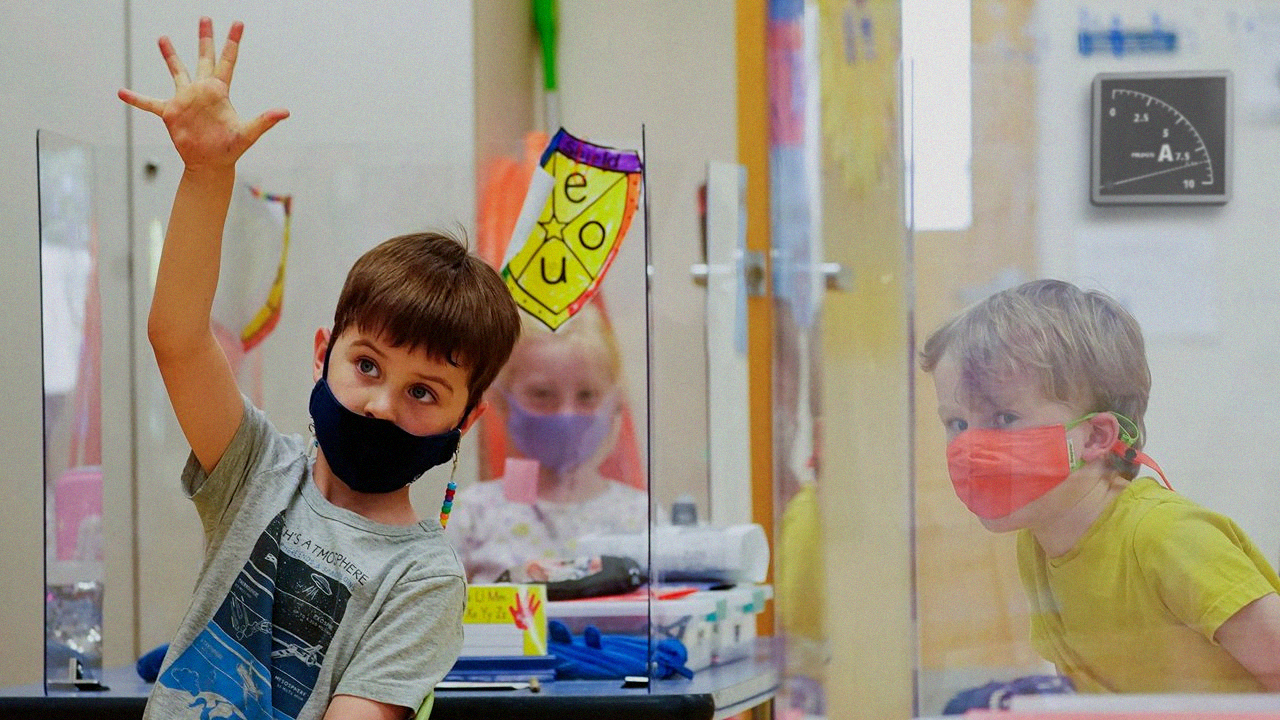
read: 8.5 A
